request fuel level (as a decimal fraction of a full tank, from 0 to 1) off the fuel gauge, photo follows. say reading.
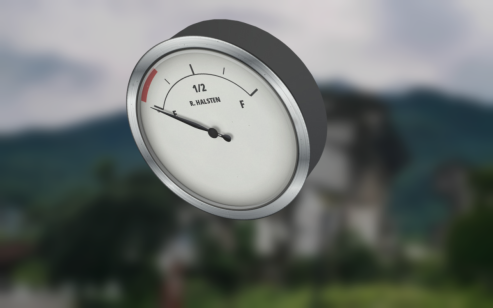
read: 0
